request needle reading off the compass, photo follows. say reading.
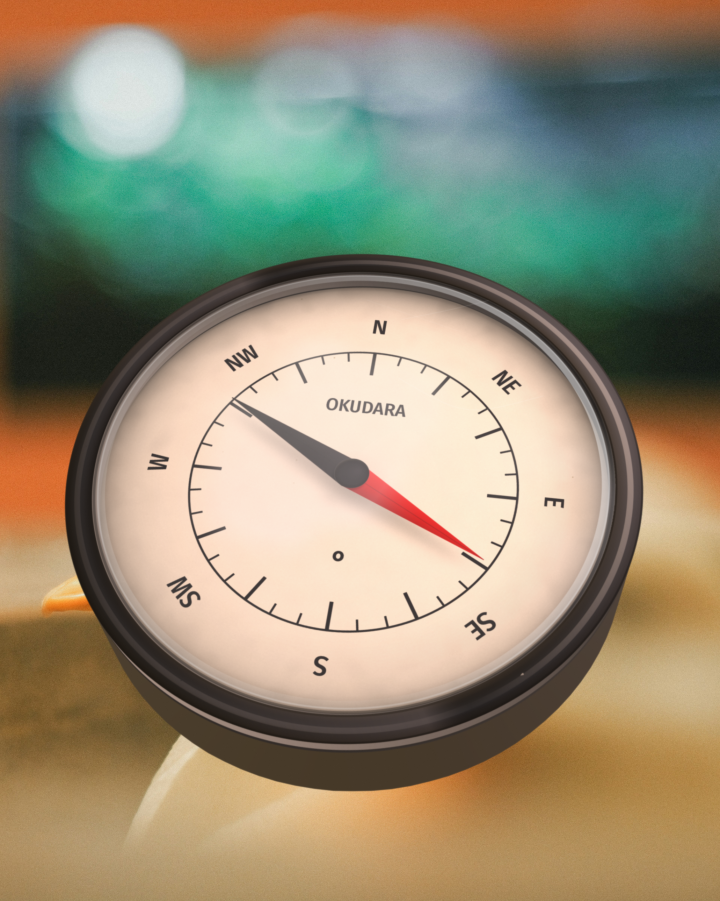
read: 120 °
